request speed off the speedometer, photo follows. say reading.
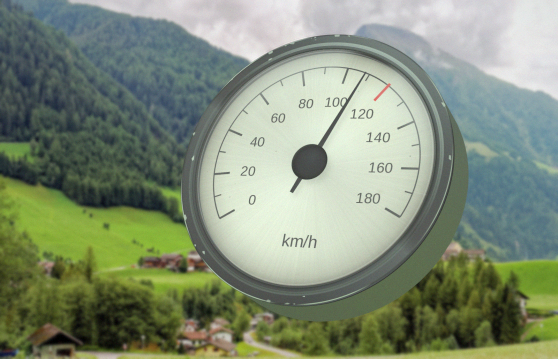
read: 110 km/h
